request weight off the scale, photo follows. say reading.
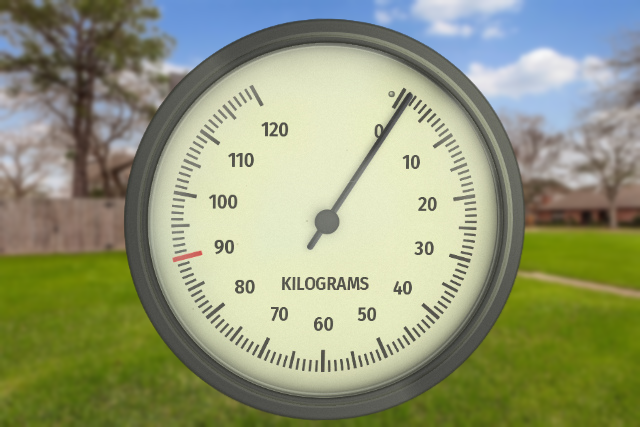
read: 1 kg
